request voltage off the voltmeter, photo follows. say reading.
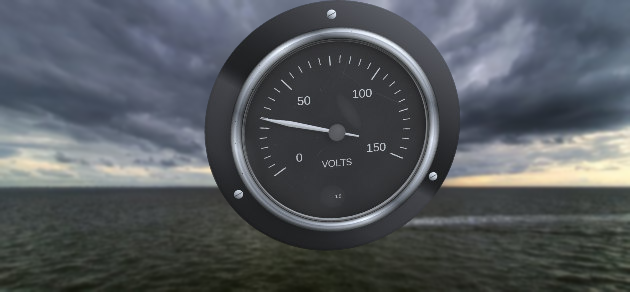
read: 30 V
